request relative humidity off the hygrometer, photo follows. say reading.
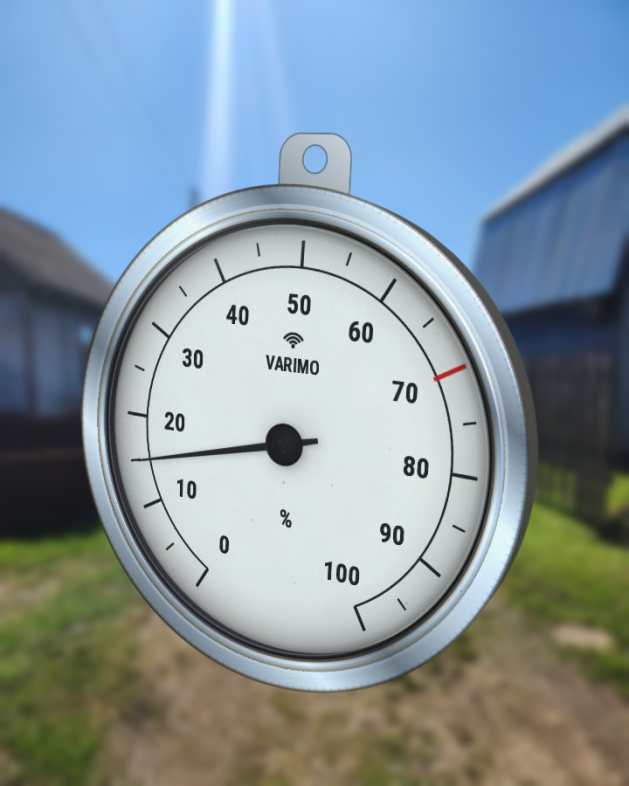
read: 15 %
